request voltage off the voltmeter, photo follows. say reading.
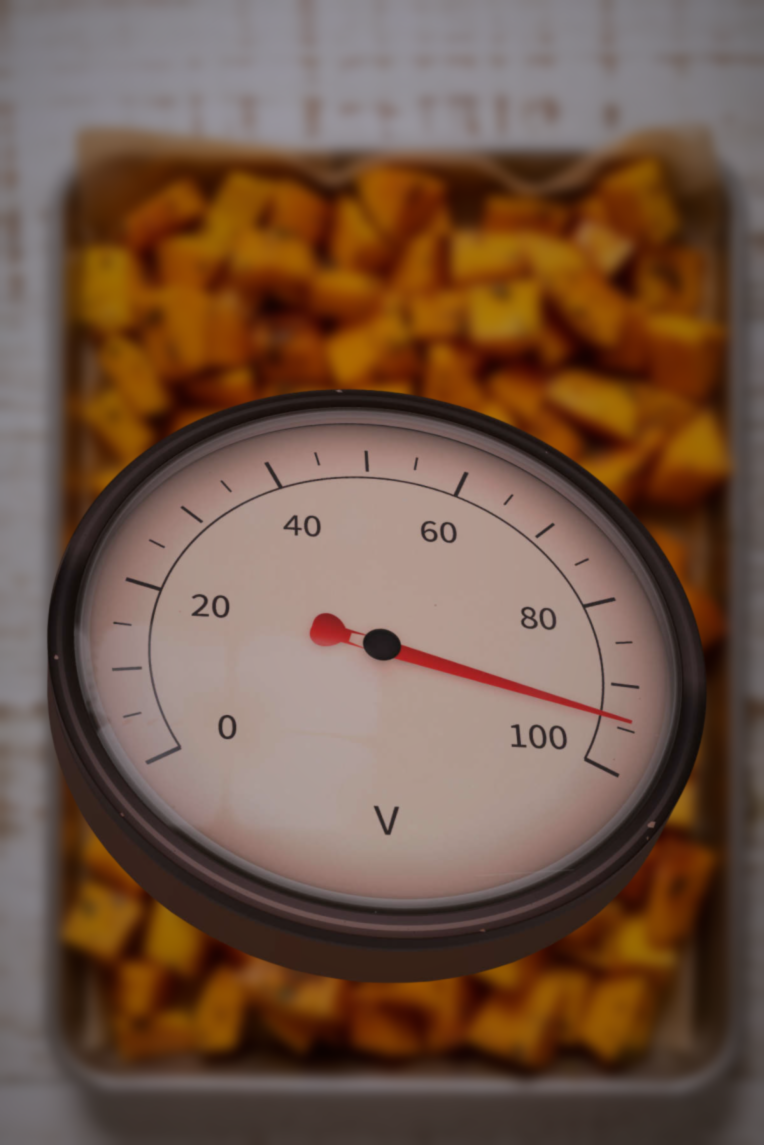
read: 95 V
